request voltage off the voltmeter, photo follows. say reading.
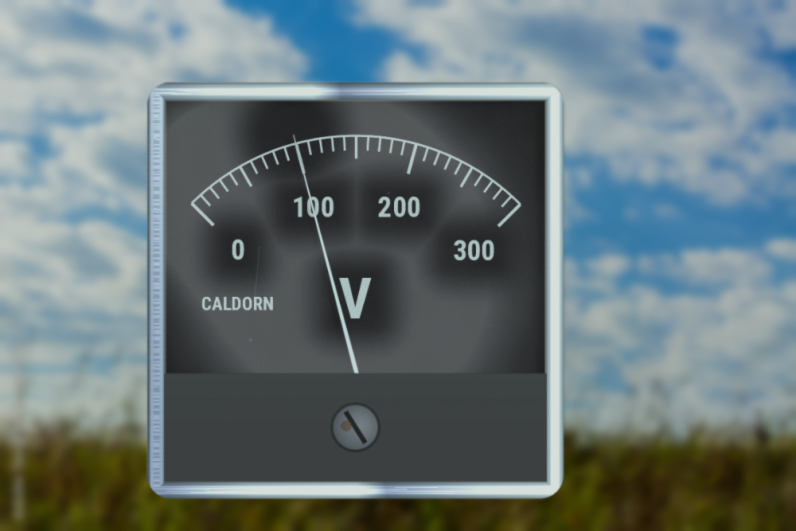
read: 100 V
